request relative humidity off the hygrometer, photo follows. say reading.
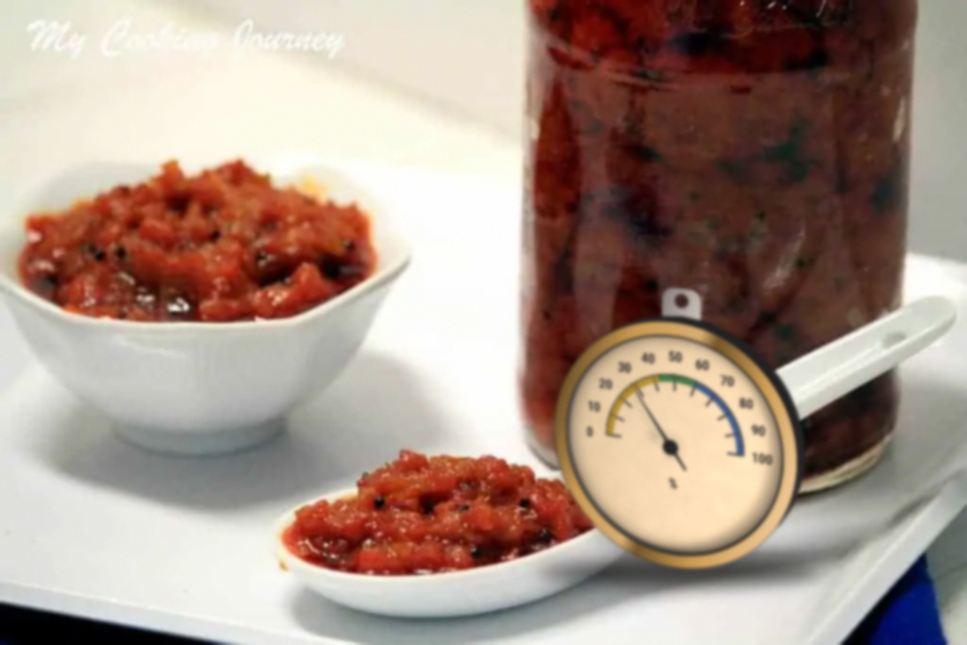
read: 30 %
